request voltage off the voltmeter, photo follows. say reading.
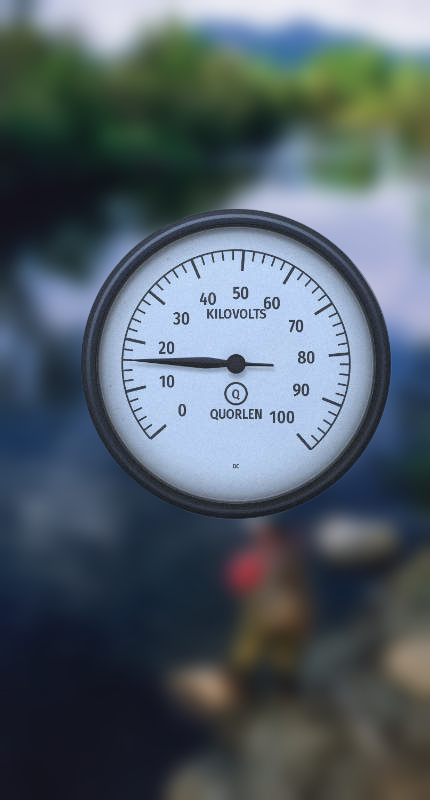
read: 16 kV
